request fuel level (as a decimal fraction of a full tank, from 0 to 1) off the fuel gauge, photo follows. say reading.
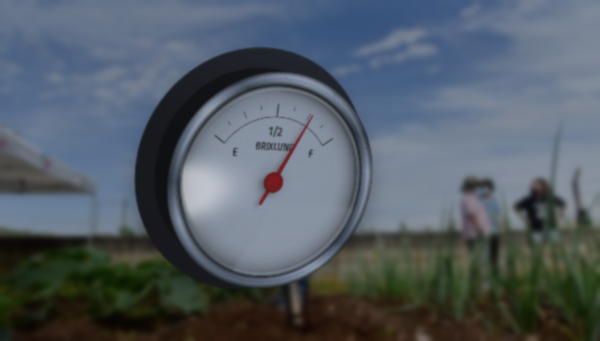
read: 0.75
